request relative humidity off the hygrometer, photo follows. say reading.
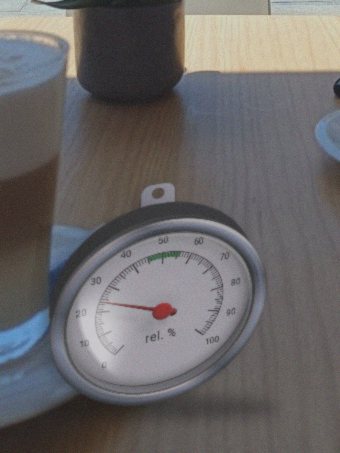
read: 25 %
